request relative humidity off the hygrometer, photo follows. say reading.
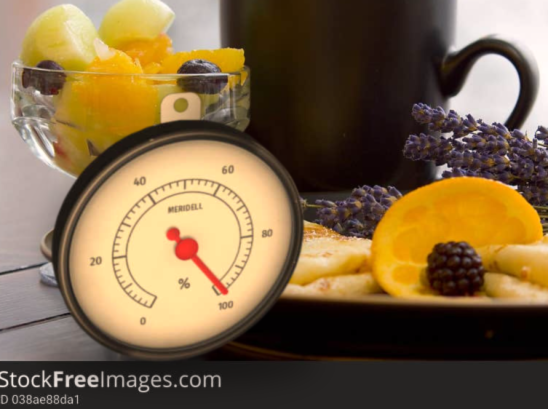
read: 98 %
